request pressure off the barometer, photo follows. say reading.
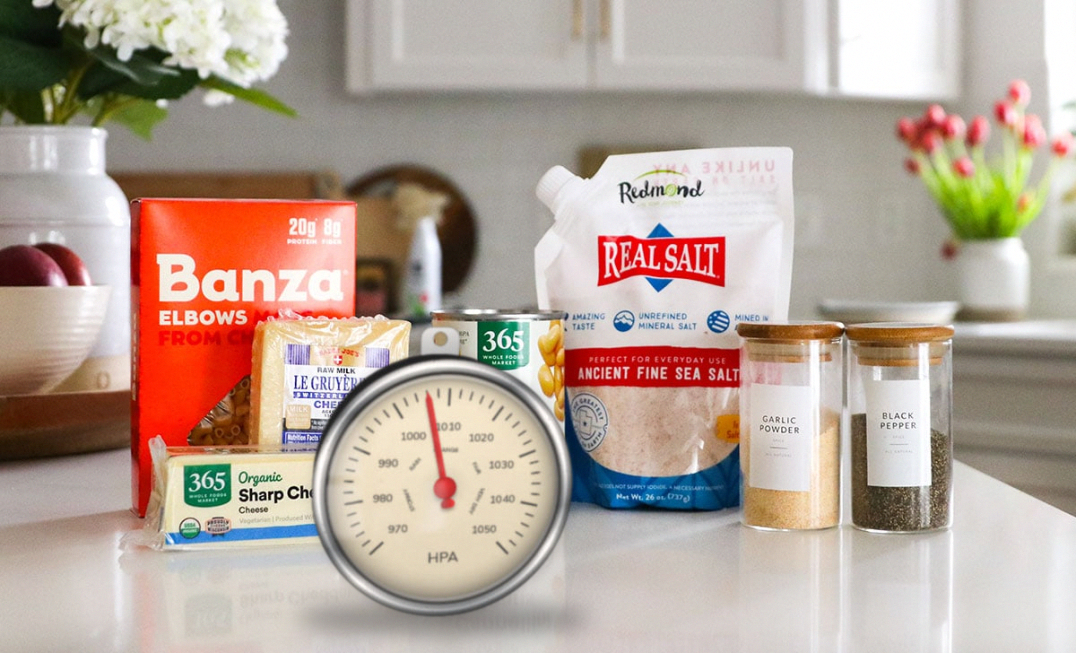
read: 1006 hPa
